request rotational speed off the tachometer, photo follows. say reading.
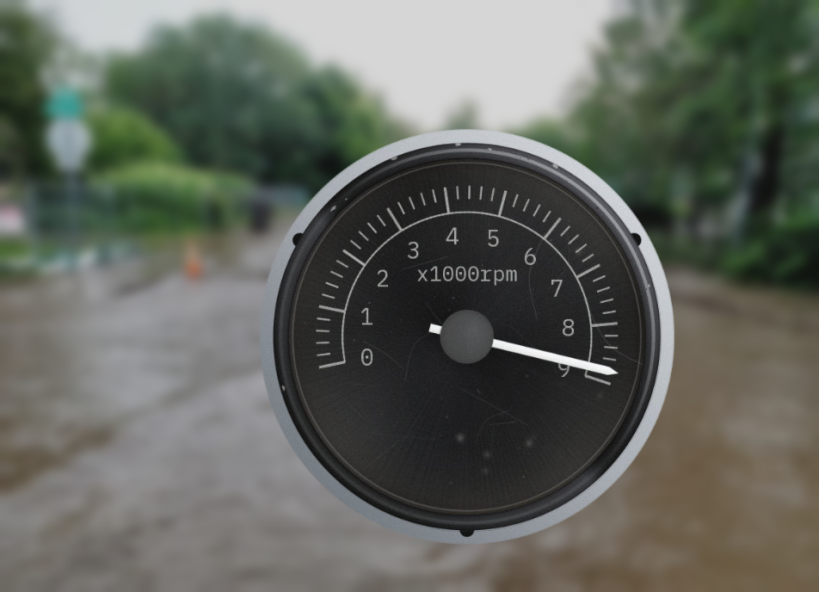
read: 8800 rpm
